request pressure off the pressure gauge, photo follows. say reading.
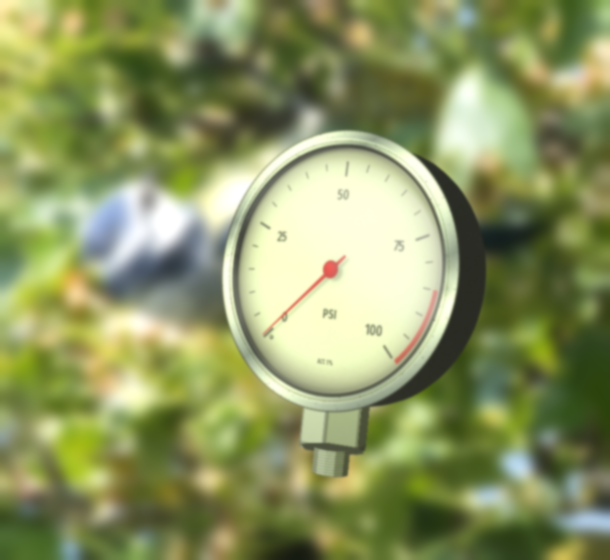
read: 0 psi
